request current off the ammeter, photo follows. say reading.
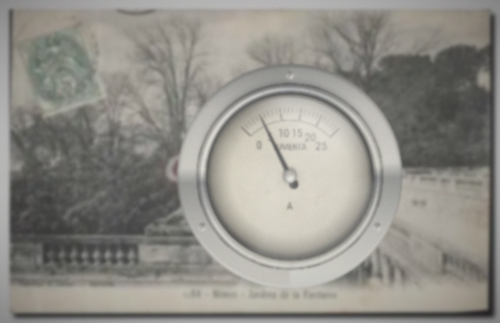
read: 5 A
